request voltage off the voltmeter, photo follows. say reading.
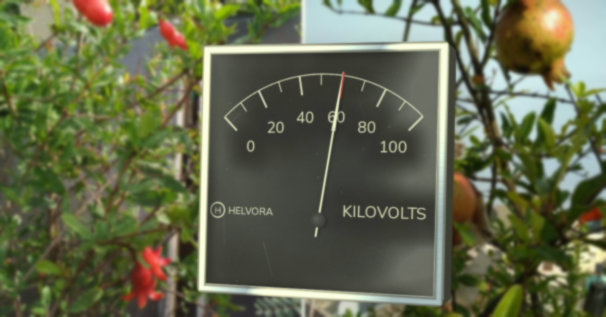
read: 60 kV
